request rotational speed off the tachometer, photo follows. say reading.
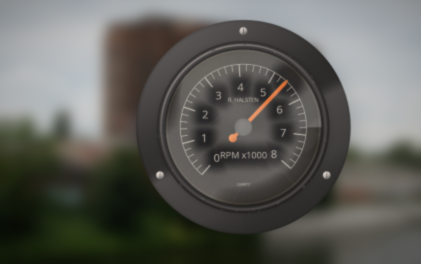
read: 5400 rpm
